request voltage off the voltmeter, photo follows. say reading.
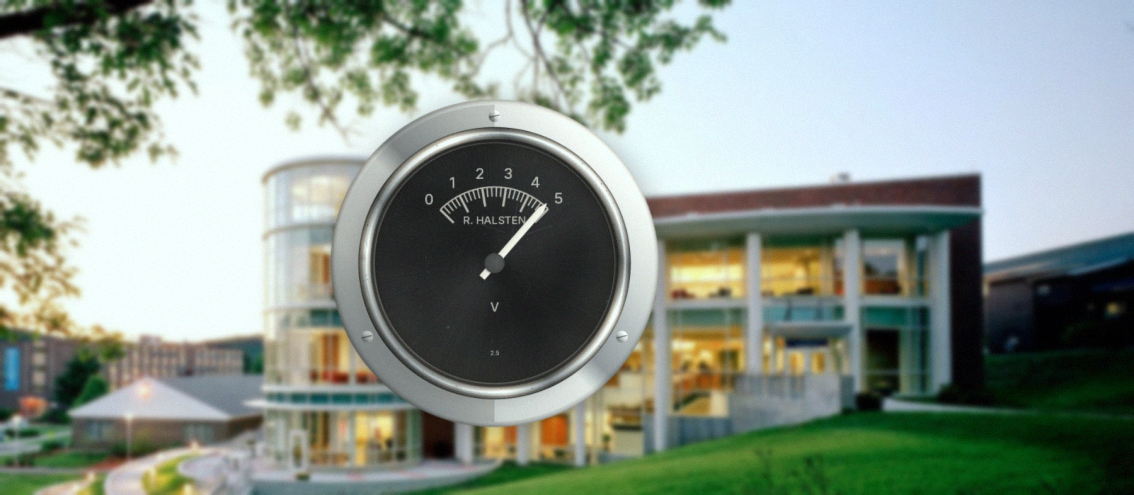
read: 4.8 V
